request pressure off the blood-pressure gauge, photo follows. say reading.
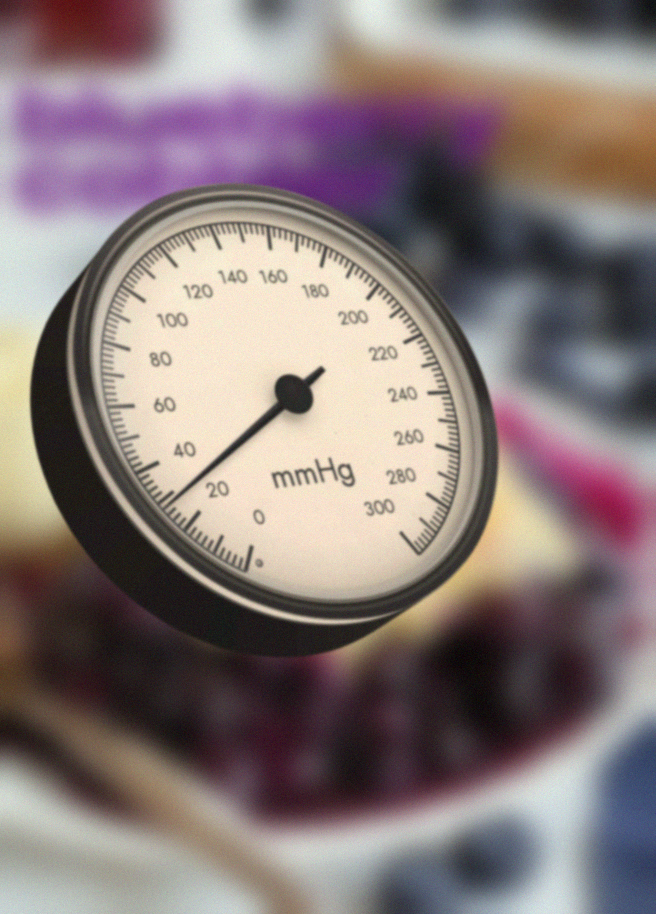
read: 28 mmHg
